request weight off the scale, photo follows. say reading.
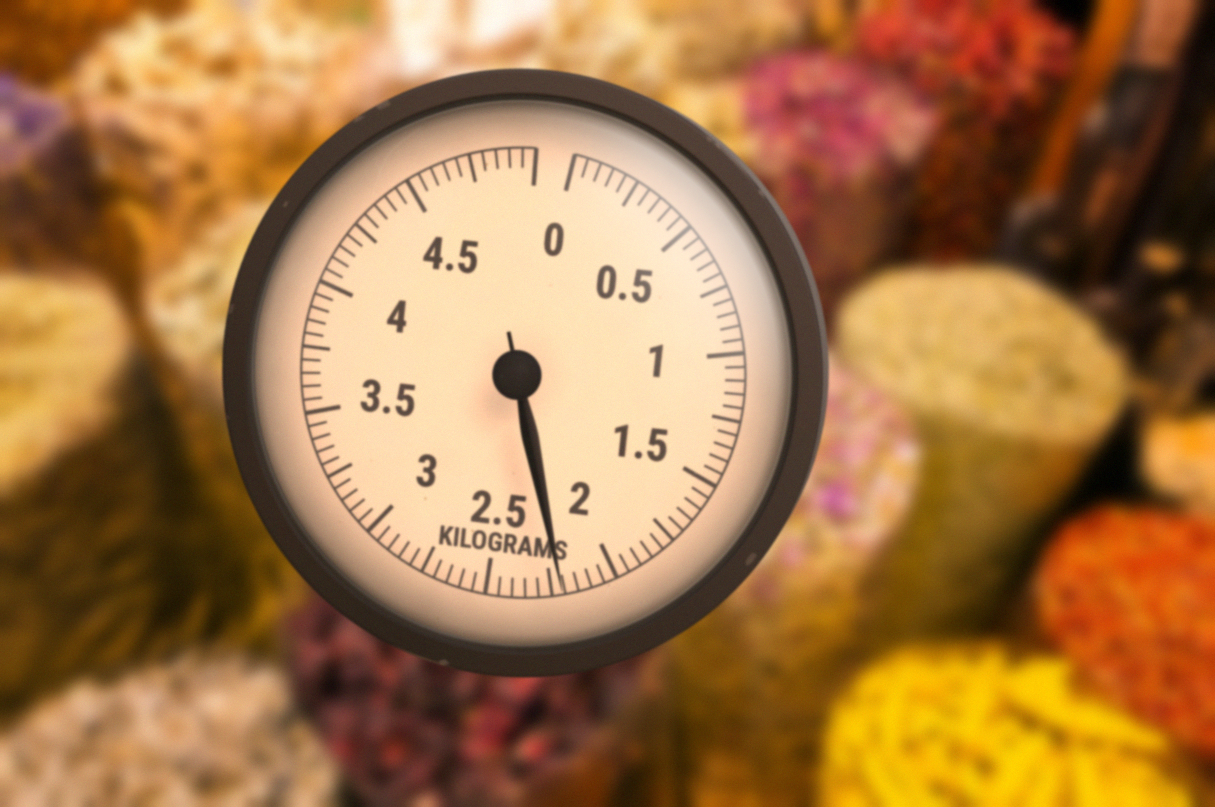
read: 2.2 kg
